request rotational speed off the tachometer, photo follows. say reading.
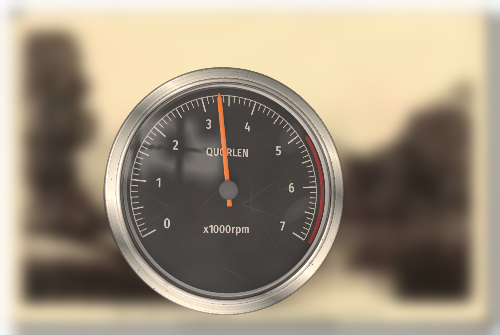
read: 3300 rpm
